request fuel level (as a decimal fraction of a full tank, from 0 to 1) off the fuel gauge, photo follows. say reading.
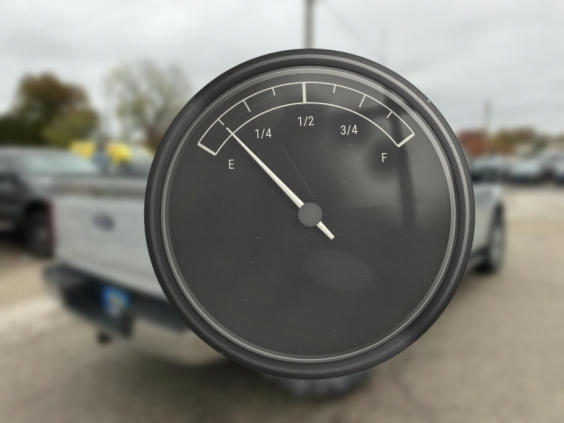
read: 0.125
